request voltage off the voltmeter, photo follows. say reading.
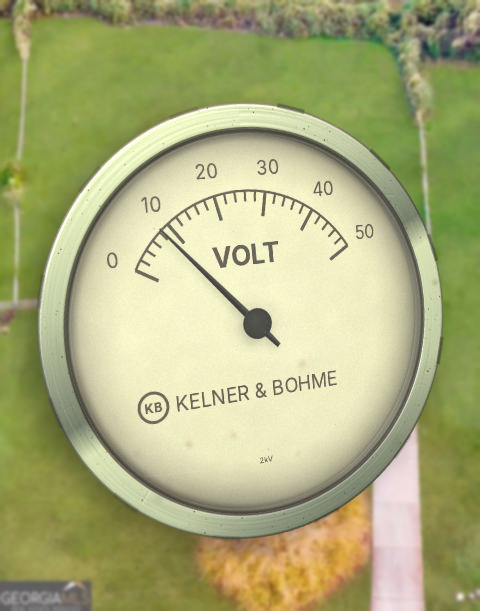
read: 8 V
